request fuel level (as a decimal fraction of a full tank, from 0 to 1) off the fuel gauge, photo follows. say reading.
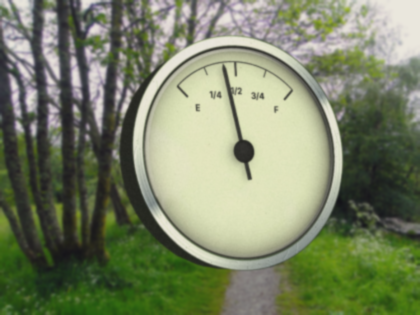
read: 0.375
